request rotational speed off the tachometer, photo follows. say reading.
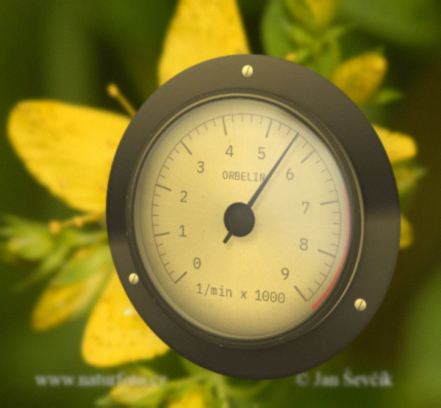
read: 5600 rpm
